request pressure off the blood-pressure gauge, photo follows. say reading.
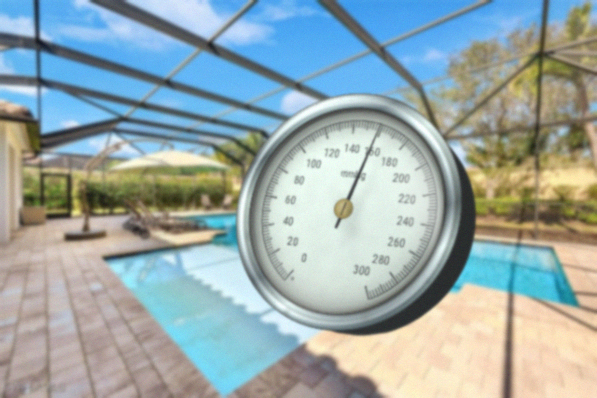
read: 160 mmHg
